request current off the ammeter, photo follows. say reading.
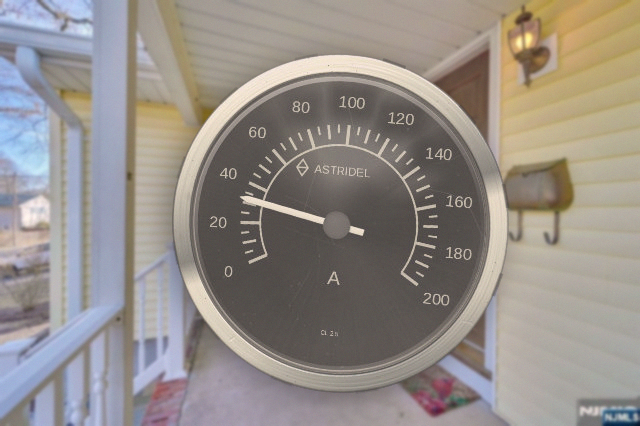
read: 32.5 A
